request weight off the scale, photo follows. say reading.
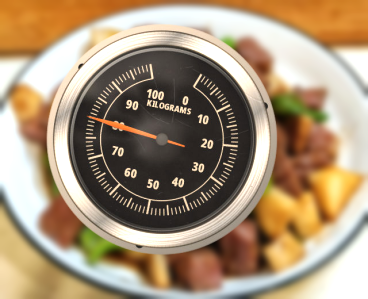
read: 80 kg
